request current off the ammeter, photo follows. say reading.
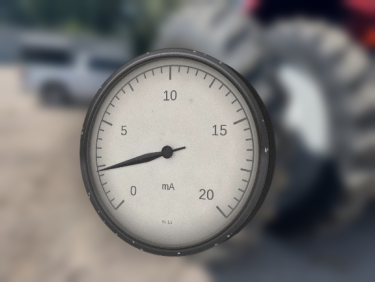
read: 2.25 mA
